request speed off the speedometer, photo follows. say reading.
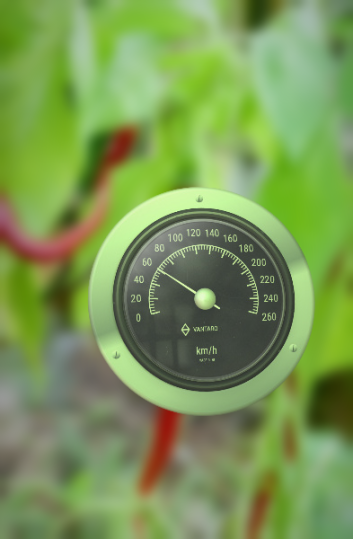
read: 60 km/h
